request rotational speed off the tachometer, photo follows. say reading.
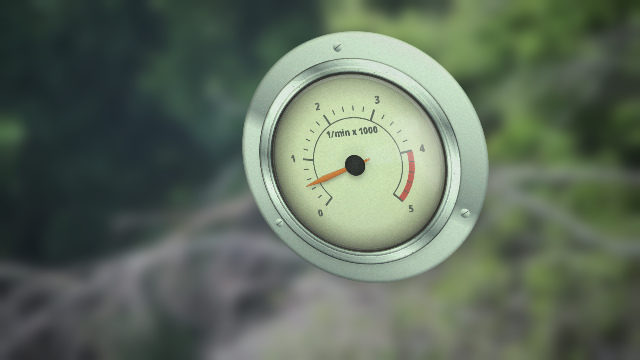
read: 500 rpm
